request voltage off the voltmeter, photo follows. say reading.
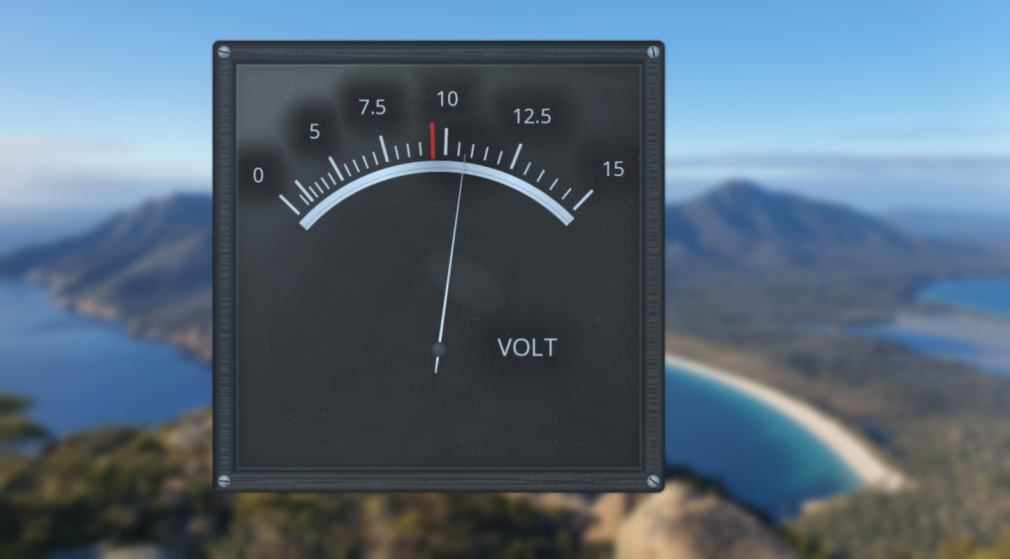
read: 10.75 V
